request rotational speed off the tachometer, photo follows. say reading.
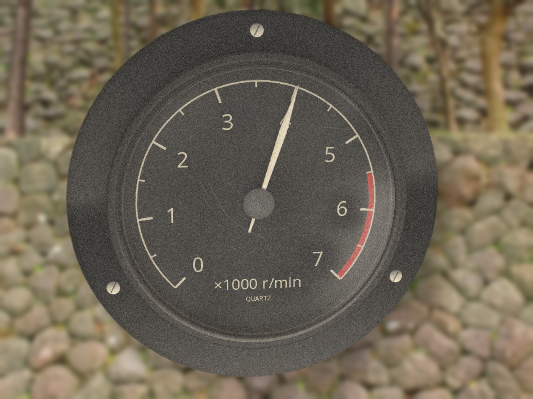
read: 4000 rpm
